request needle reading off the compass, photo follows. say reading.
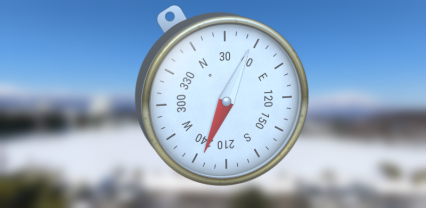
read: 235 °
